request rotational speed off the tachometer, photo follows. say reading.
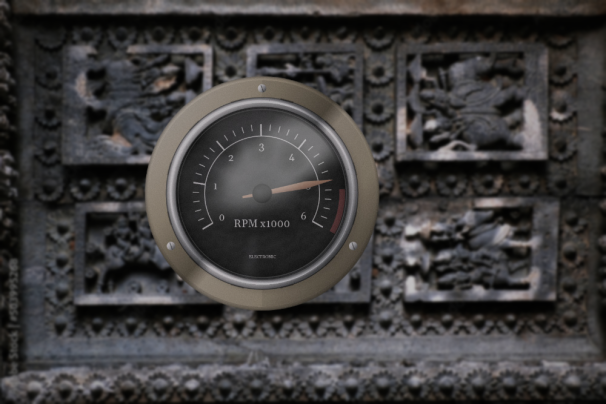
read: 5000 rpm
